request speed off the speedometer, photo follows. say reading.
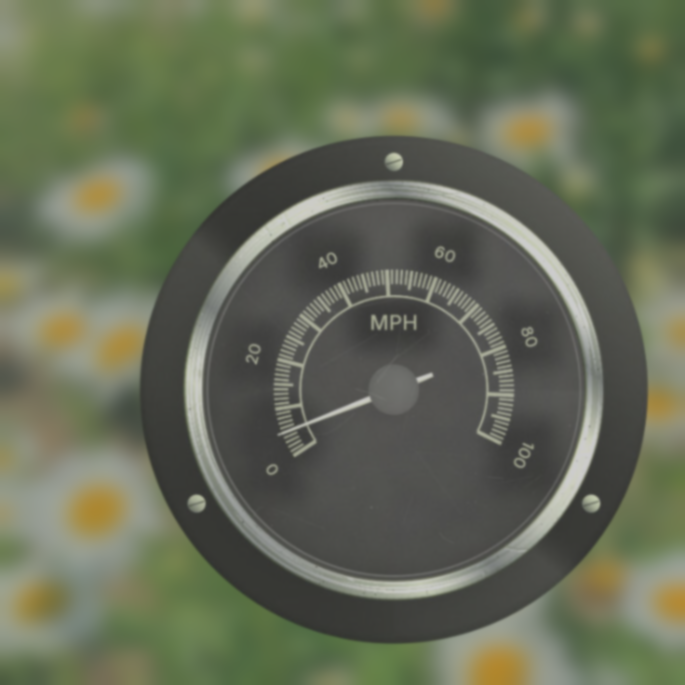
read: 5 mph
